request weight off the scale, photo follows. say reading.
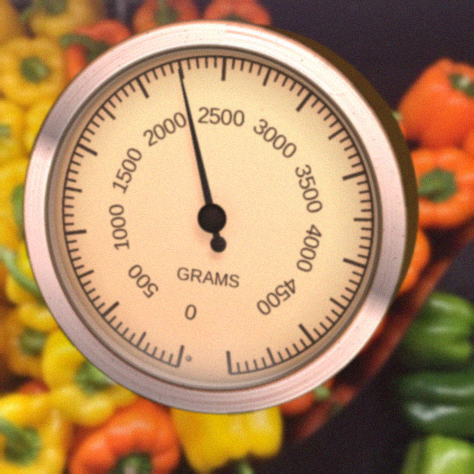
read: 2250 g
